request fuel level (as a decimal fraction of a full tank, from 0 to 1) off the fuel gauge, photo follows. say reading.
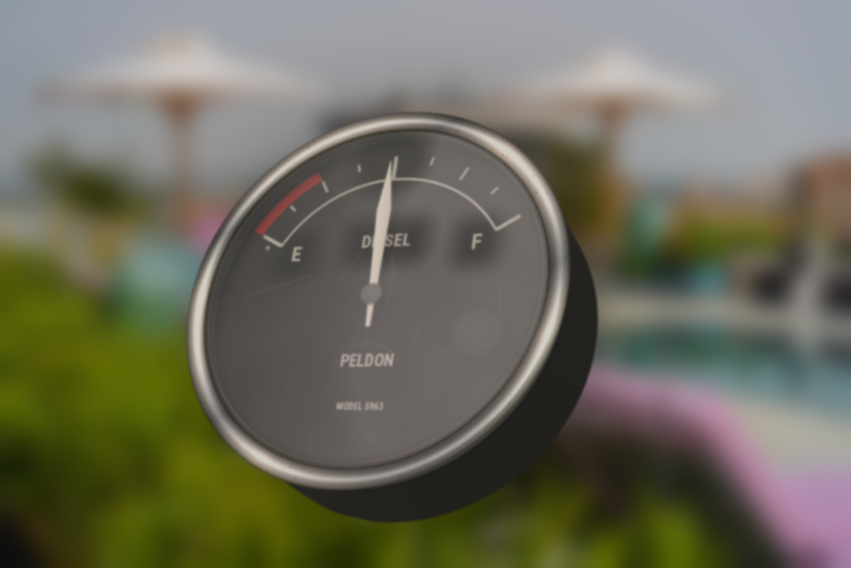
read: 0.5
